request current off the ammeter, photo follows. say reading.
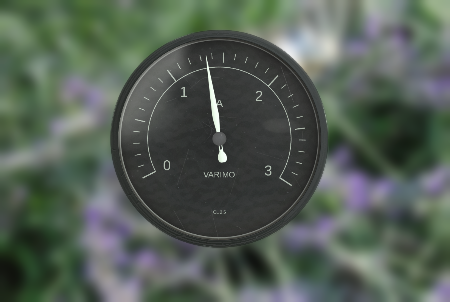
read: 1.35 A
